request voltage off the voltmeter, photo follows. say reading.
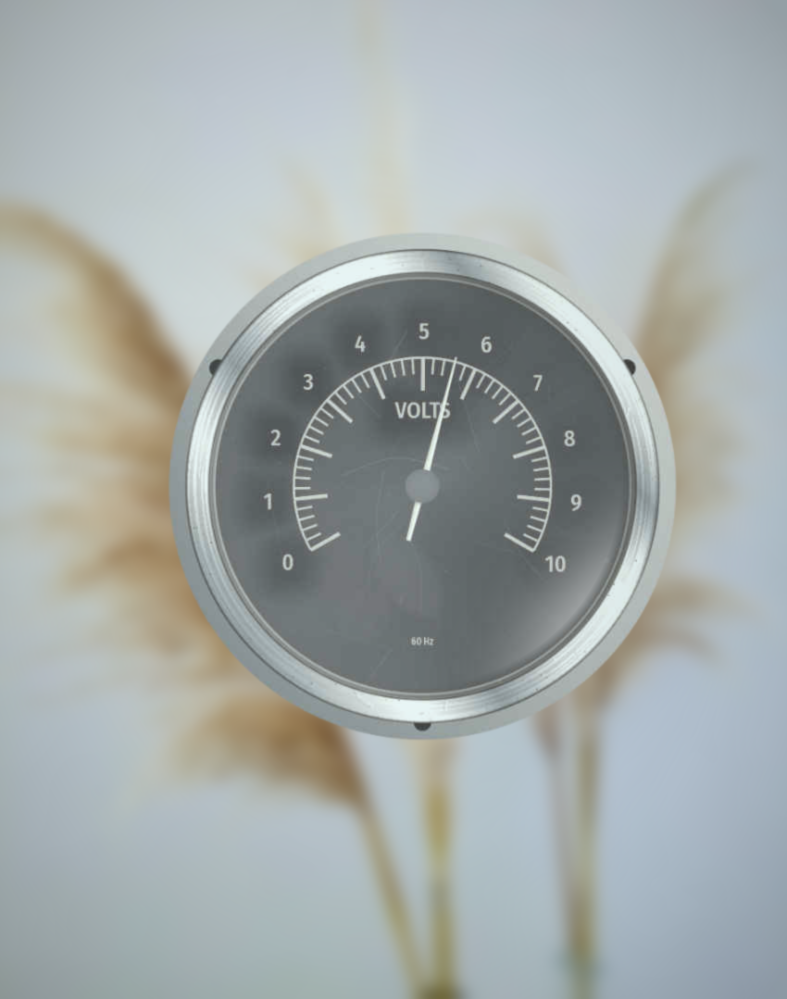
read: 5.6 V
